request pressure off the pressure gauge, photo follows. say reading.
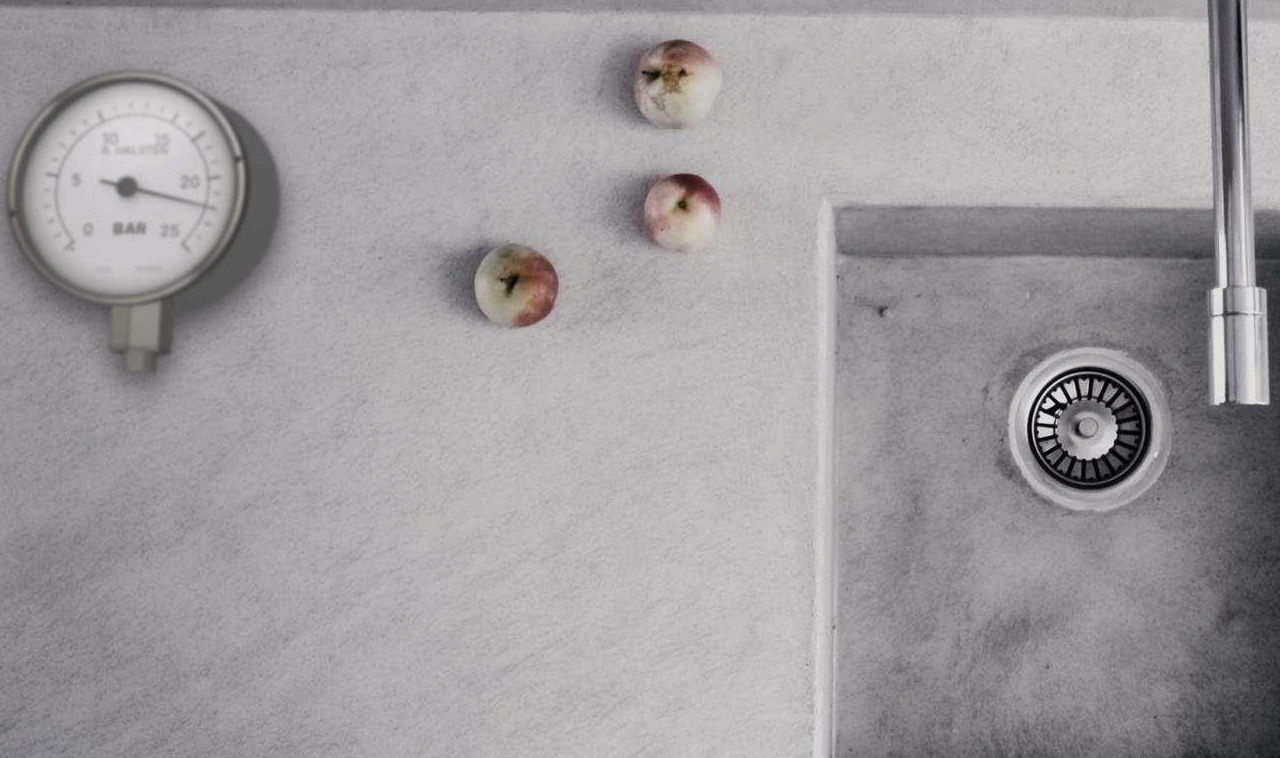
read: 22 bar
